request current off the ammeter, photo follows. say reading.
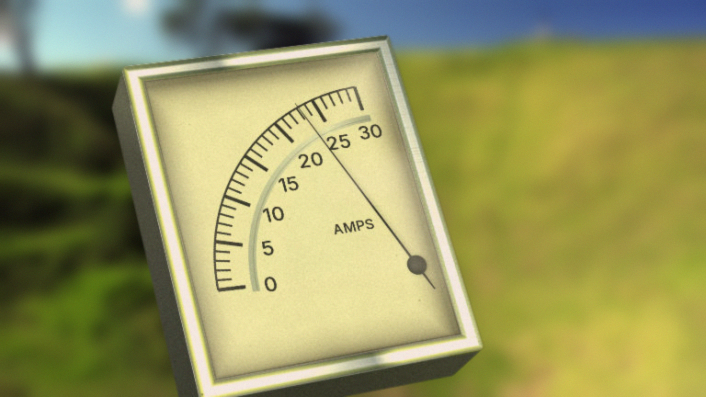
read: 23 A
